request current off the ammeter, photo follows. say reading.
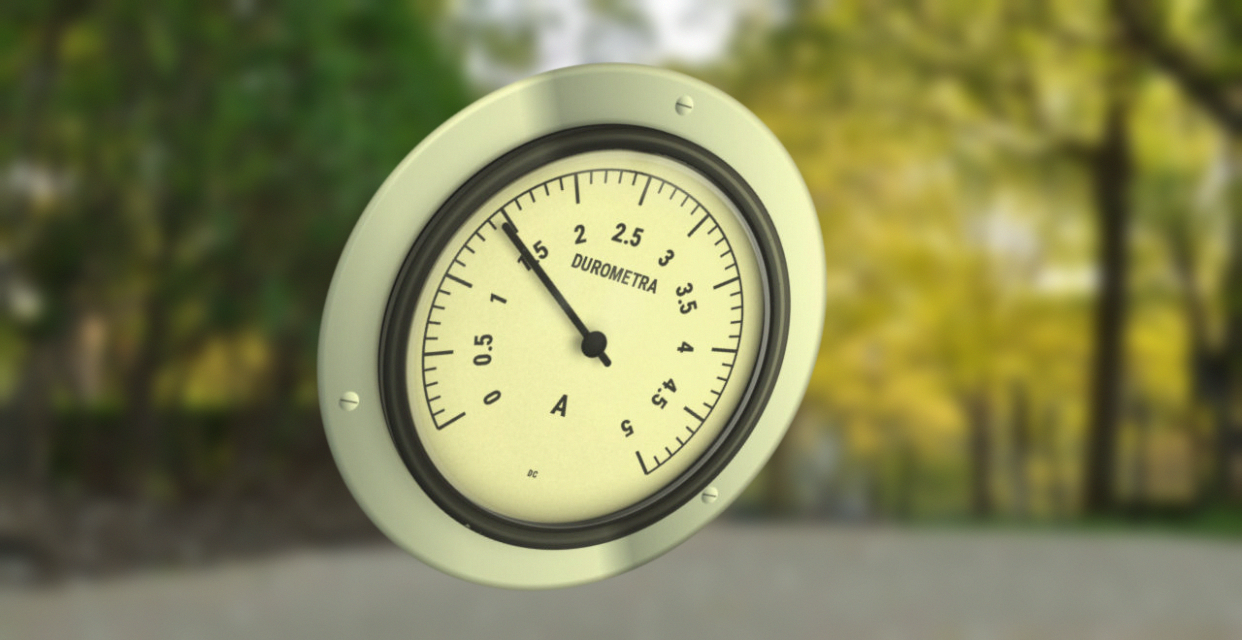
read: 1.45 A
